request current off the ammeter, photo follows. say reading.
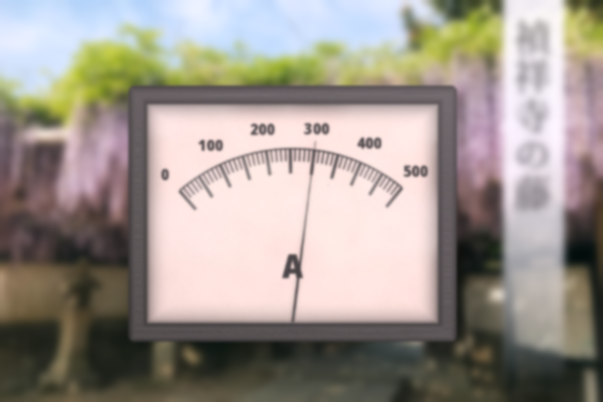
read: 300 A
